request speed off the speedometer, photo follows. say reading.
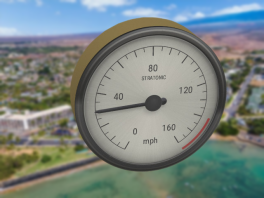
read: 30 mph
